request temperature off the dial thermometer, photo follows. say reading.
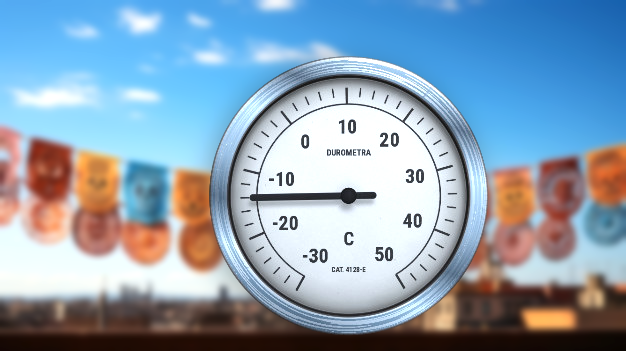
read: -14 °C
